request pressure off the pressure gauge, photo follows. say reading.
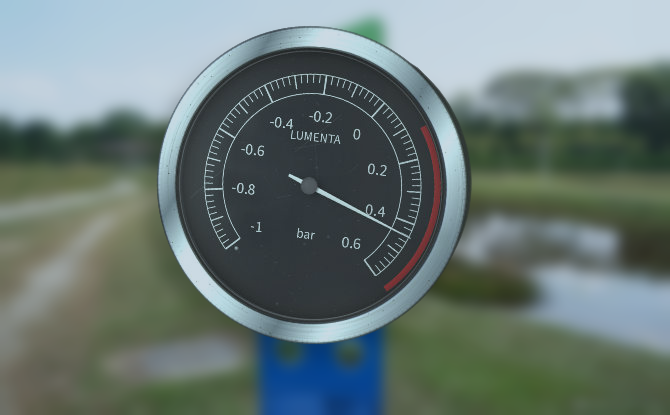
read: 0.44 bar
